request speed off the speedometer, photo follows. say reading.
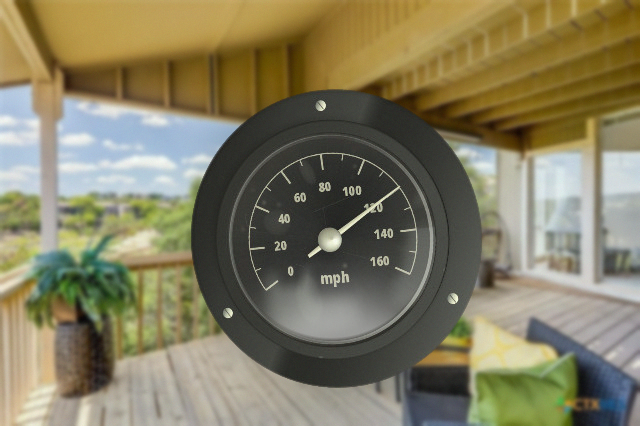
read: 120 mph
